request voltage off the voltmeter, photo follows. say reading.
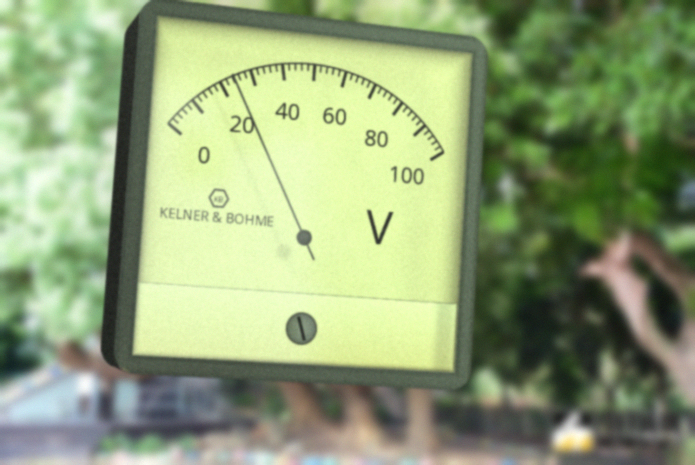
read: 24 V
